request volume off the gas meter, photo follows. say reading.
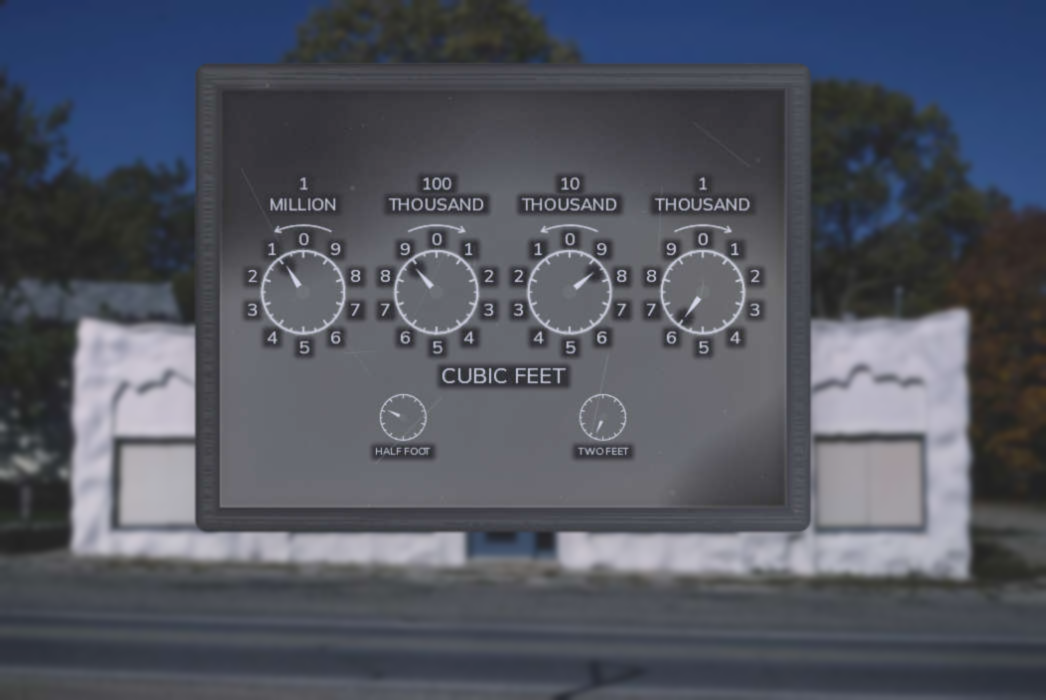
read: 88600 ft³
